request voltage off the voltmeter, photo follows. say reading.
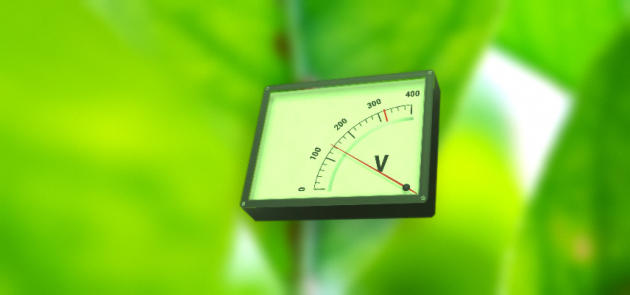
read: 140 V
